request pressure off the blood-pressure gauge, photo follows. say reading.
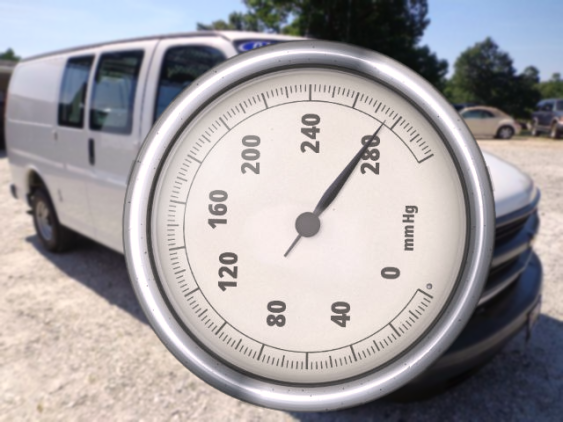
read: 276 mmHg
